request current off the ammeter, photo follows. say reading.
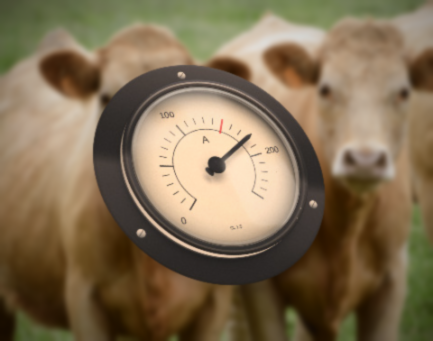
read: 180 A
